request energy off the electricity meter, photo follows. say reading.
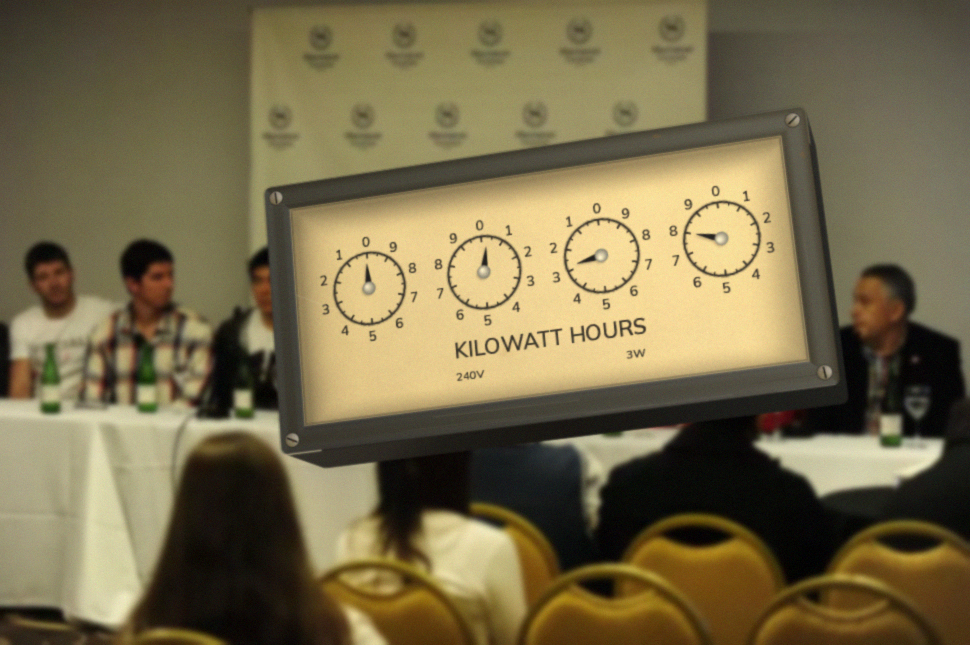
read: 28 kWh
